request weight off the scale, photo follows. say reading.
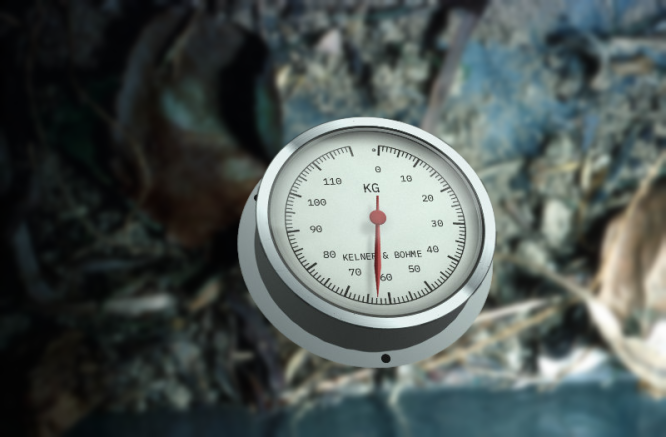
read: 63 kg
